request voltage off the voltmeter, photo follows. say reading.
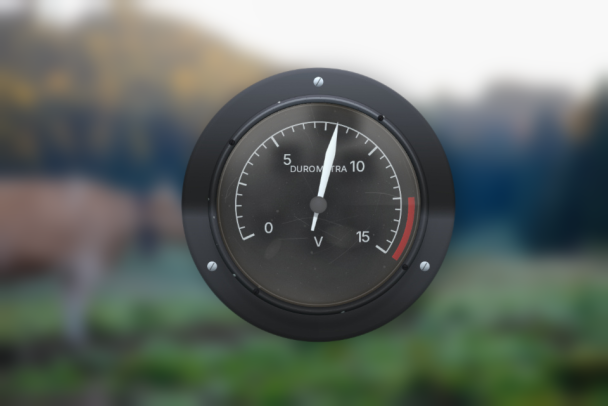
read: 8 V
